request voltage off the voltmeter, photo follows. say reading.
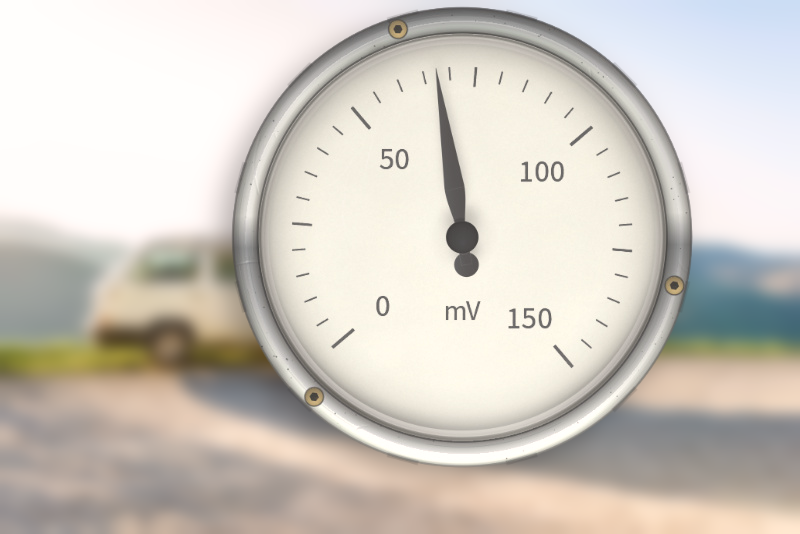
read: 67.5 mV
